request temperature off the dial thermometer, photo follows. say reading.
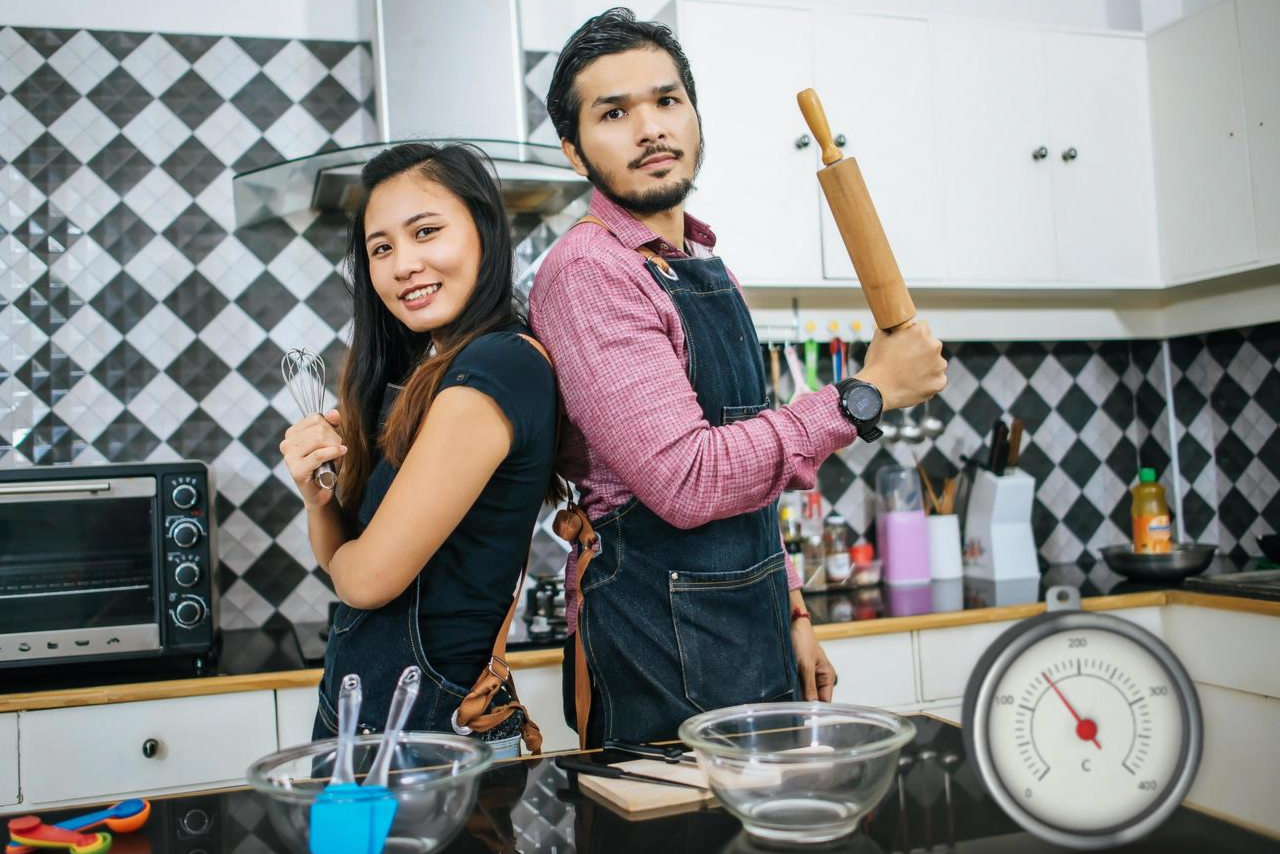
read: 150 °C
